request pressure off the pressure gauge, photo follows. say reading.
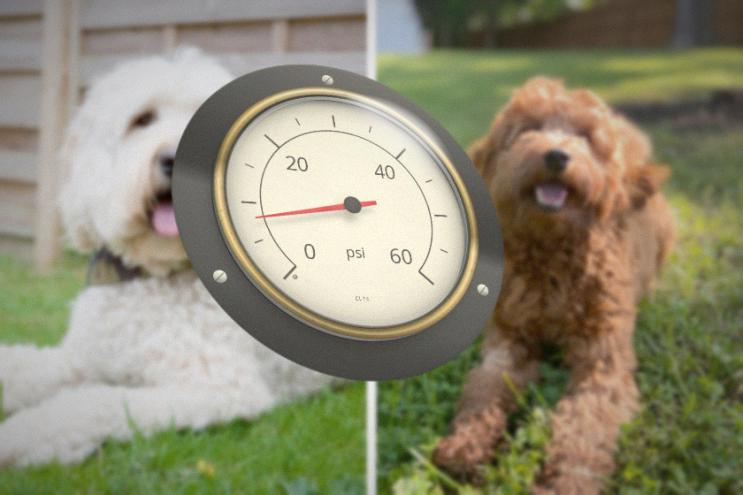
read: 7.5 psi
